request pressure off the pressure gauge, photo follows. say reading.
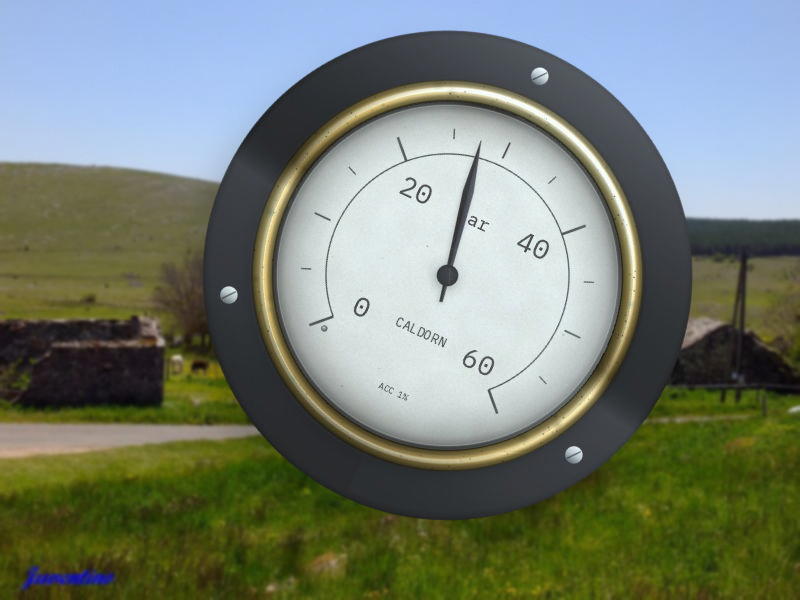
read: 27.5 bar
